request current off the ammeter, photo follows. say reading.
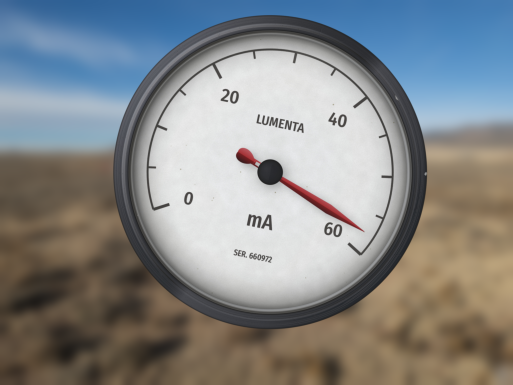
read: 57.5 mA
